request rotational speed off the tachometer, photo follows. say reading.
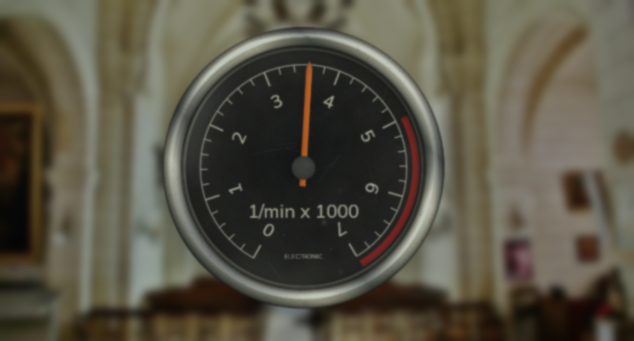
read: 3600 rpm
